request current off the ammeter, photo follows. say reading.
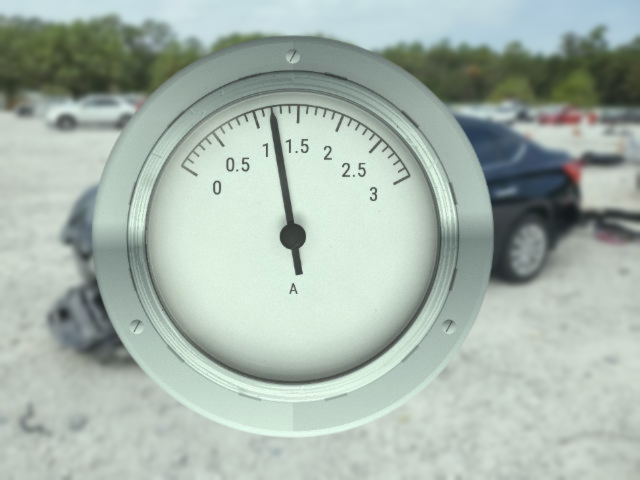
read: 1.2 A
